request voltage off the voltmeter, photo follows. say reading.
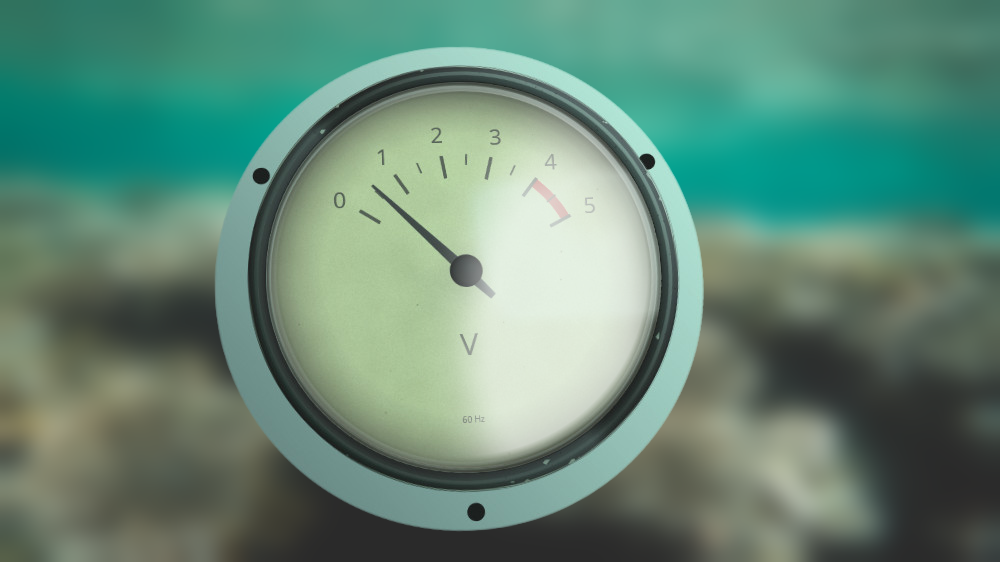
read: 0.5 V
